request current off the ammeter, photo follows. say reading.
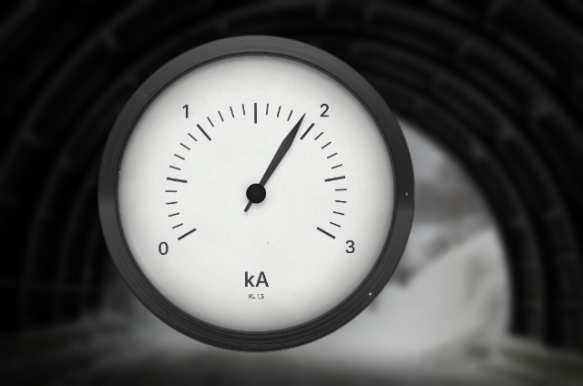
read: 1.9 kA
